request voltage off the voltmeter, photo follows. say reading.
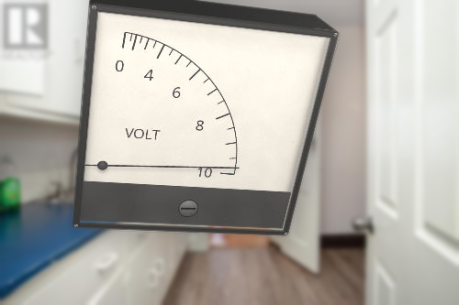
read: 9.75 V
